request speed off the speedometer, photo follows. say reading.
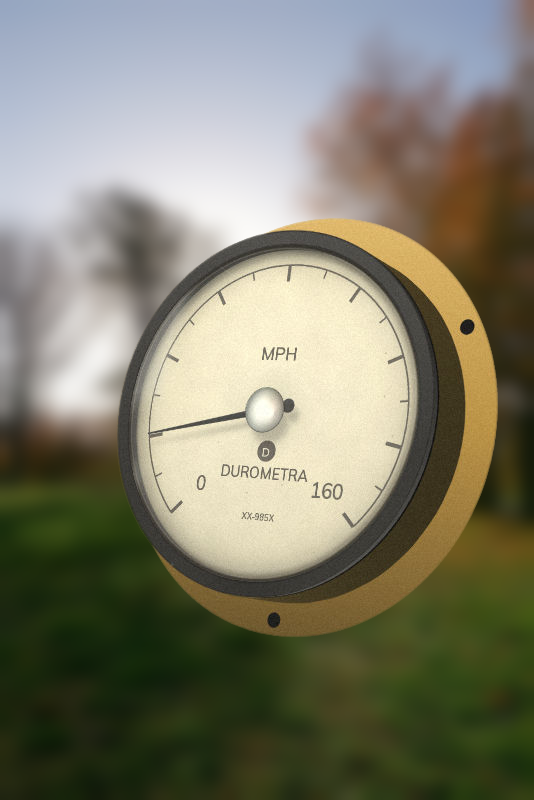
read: 20 mph
